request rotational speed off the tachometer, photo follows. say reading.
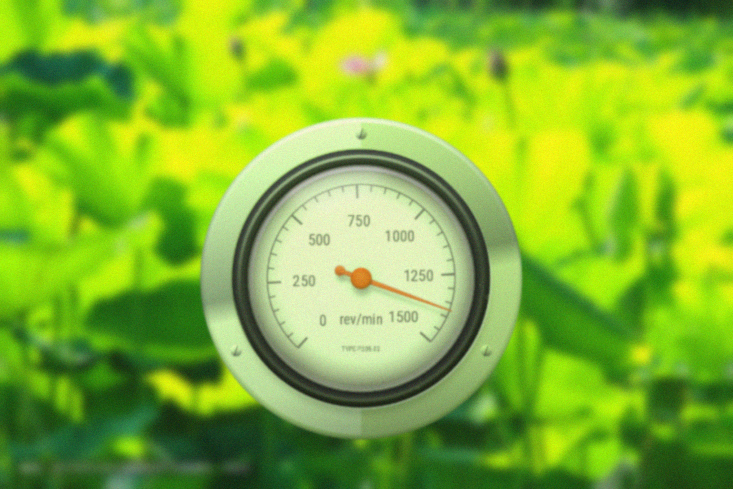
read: 1375 rpm
